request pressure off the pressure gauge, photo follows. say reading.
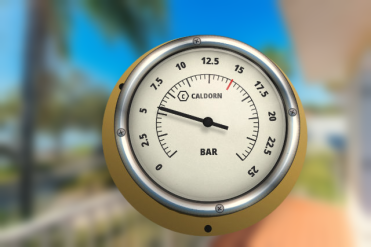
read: 5.5 bar
